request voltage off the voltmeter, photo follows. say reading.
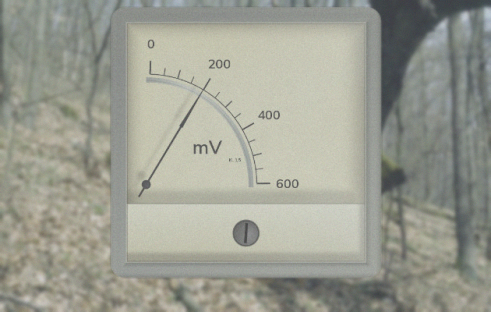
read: 200 mV
